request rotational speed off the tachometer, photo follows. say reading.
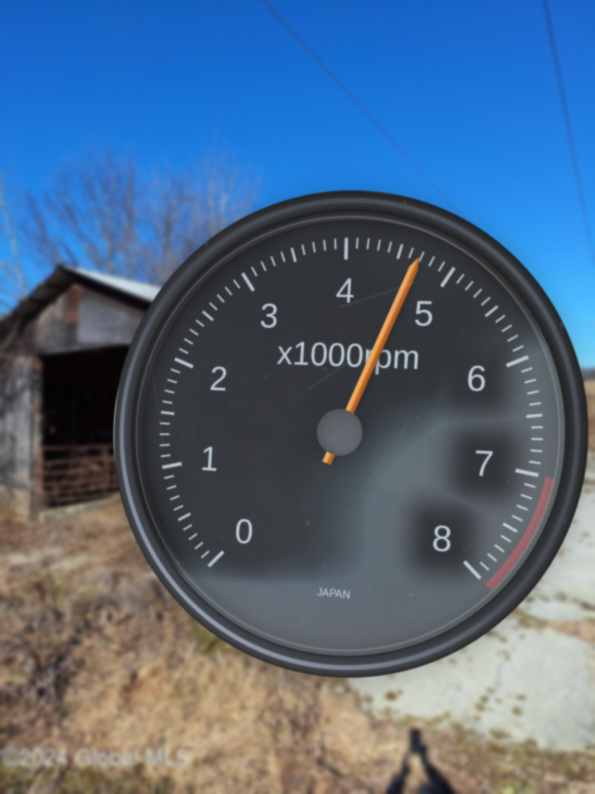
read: 4700 rpm
